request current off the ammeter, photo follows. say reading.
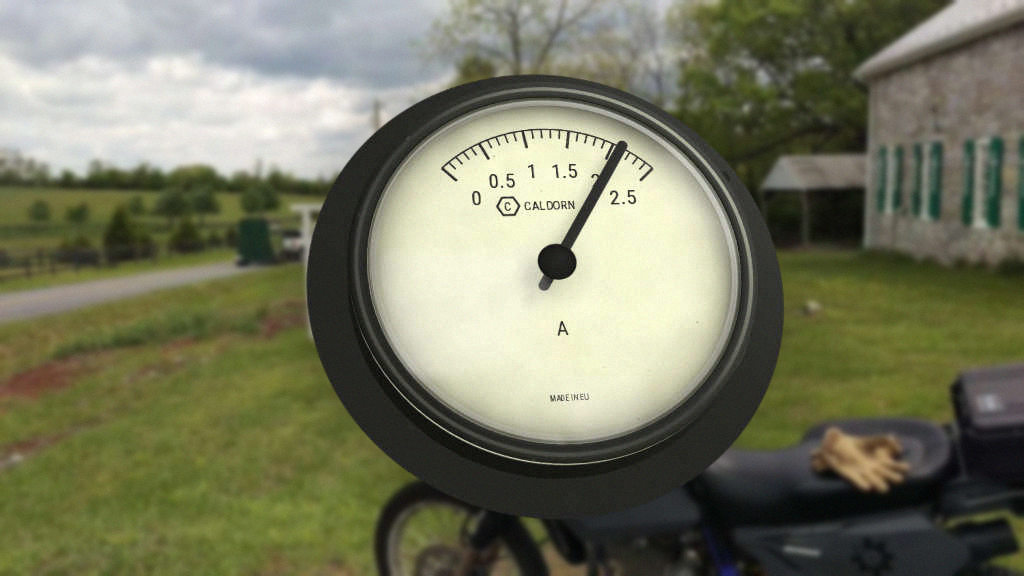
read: 2.1 A
